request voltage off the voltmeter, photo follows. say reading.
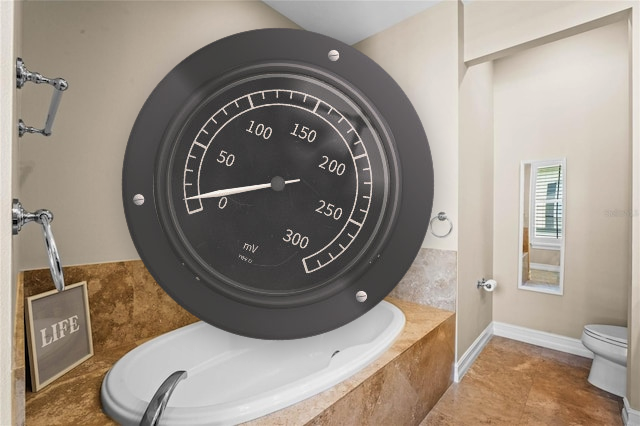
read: 10 mV
